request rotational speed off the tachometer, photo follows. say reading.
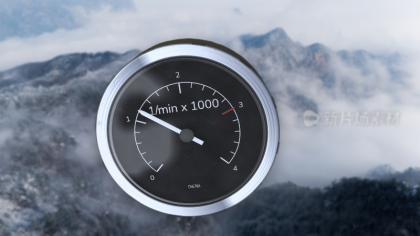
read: 1200 rpm
